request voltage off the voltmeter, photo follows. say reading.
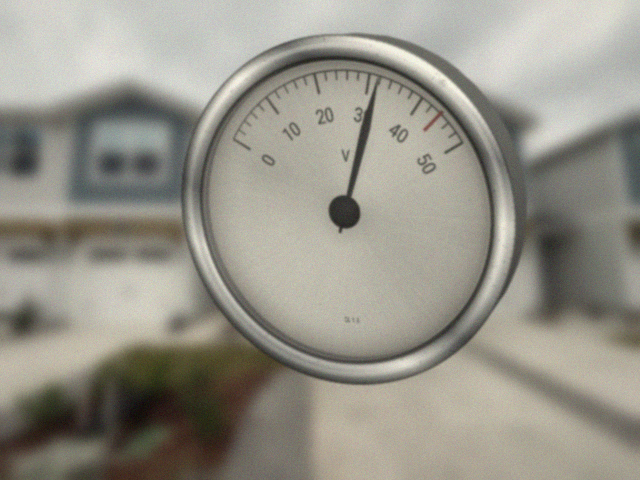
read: 32 V
